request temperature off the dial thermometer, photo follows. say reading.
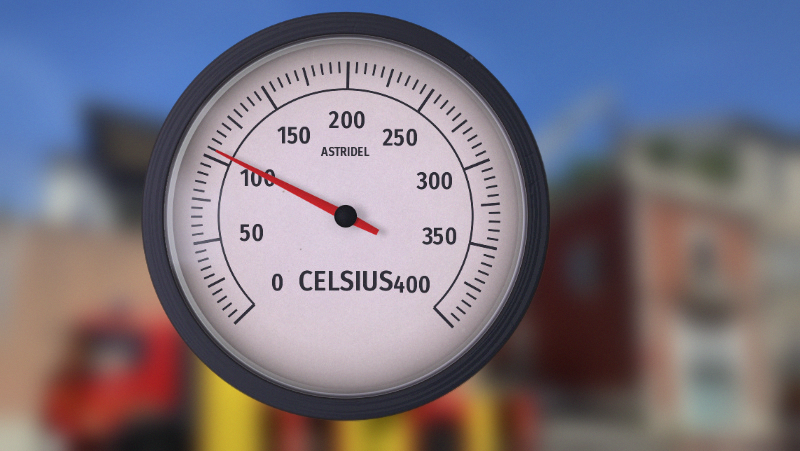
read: 105 °C
